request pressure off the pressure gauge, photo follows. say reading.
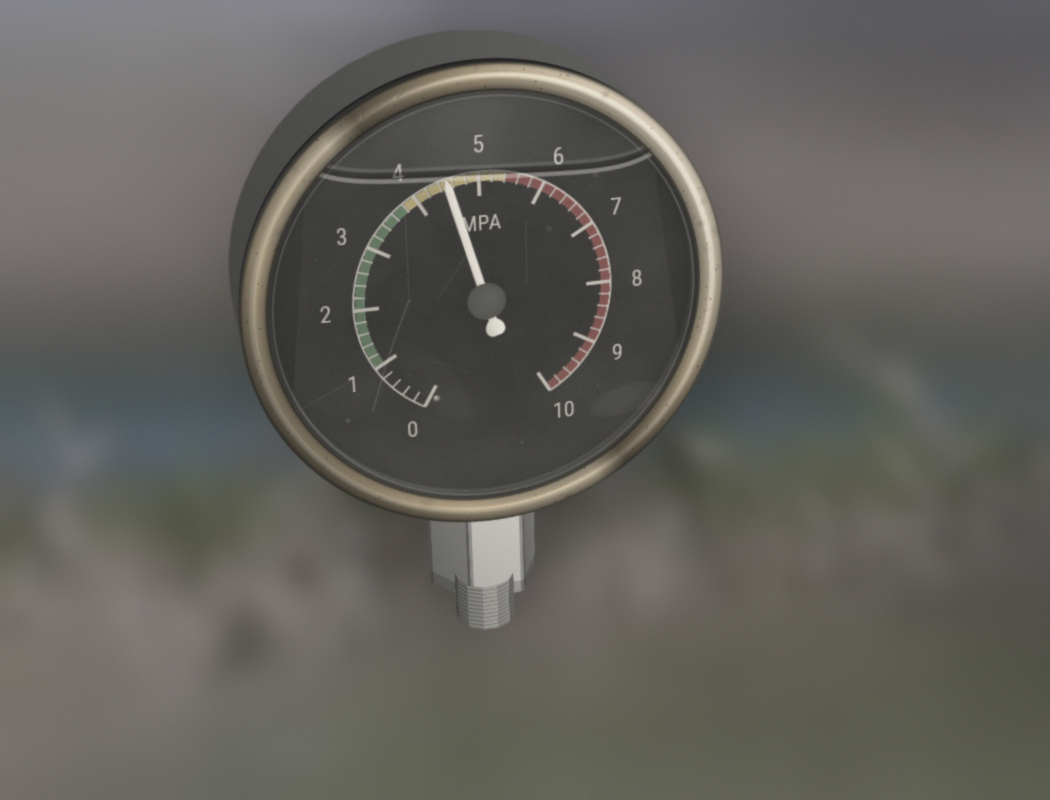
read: 4.5 MPa
